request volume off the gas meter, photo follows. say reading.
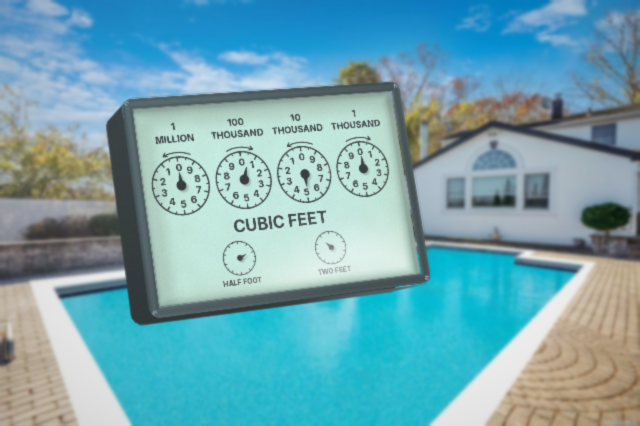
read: 5000 ft³
